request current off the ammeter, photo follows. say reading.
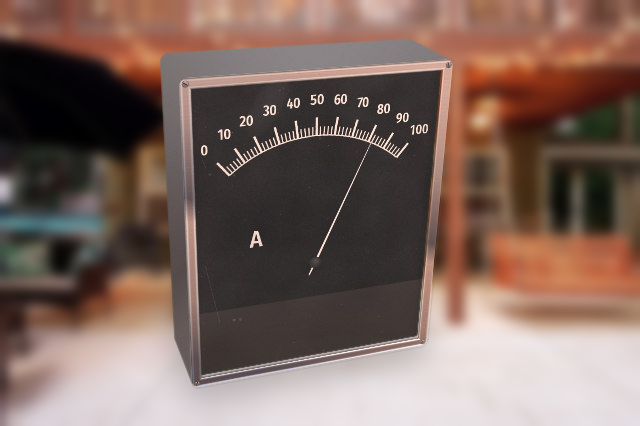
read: 80 A
